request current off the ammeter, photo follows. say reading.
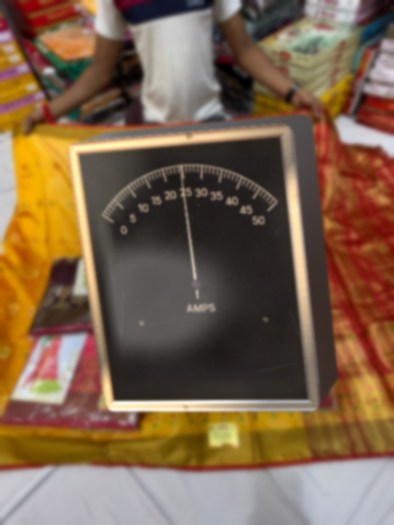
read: 25 A
